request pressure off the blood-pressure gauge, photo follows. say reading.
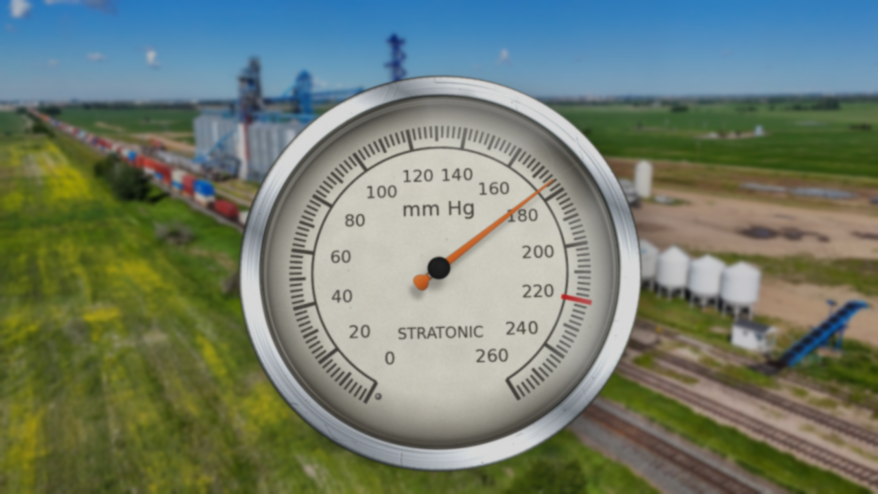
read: 176 mmHg
